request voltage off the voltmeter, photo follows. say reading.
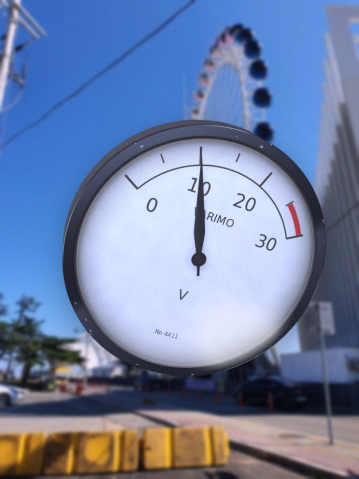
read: 10 V
